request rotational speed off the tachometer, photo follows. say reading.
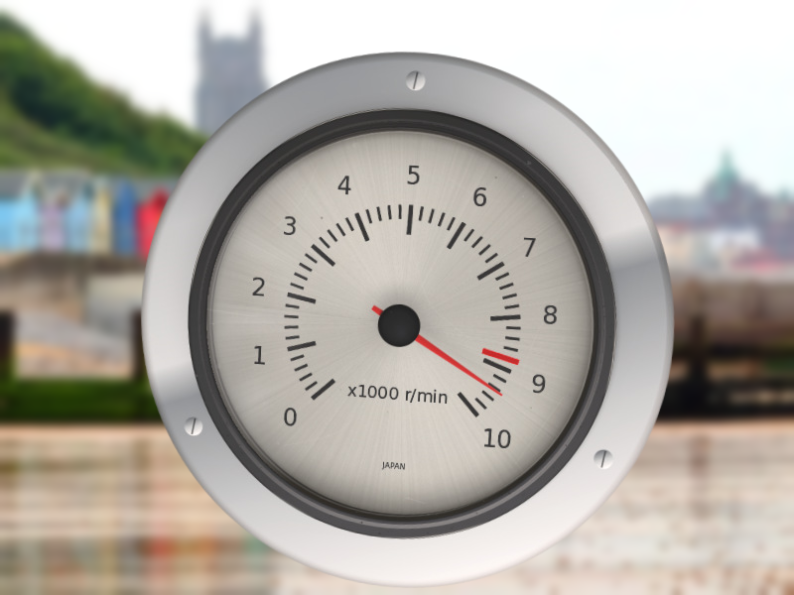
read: 9400 rpm
